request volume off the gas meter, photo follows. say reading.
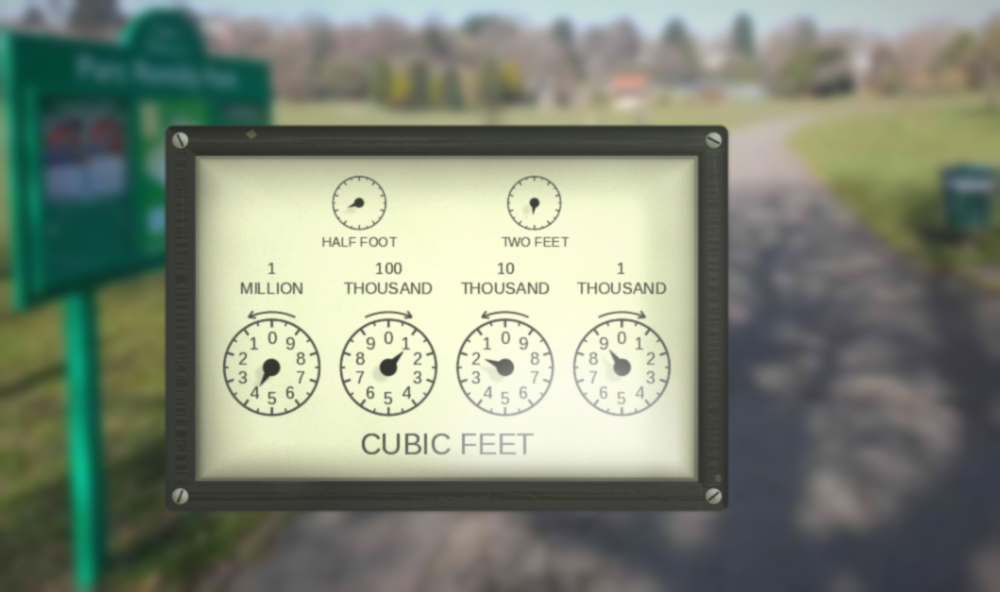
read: 411900 ft³
